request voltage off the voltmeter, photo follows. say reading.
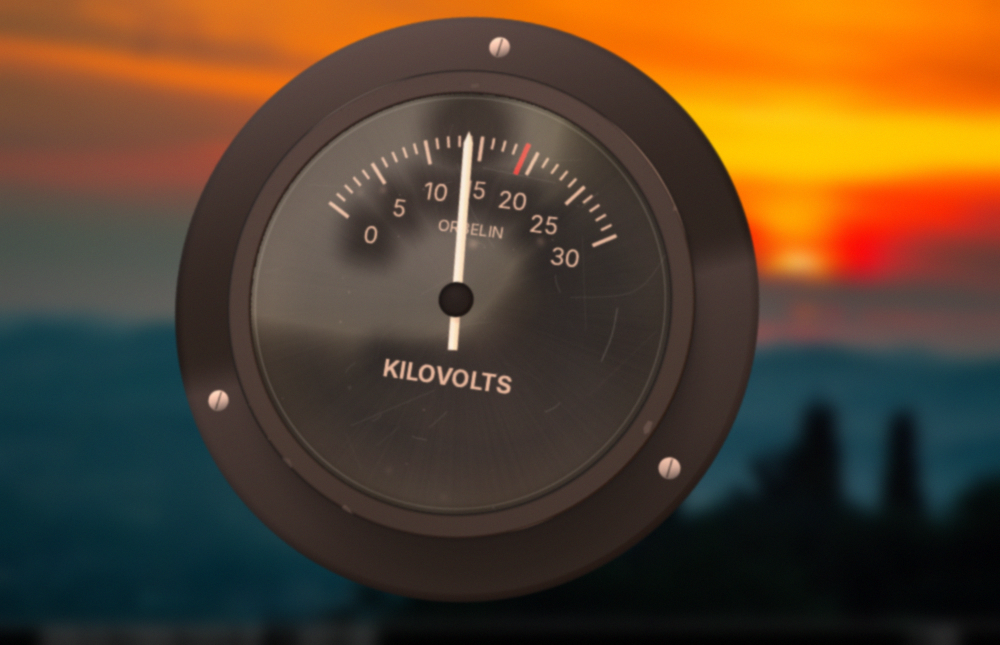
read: 14 kV
